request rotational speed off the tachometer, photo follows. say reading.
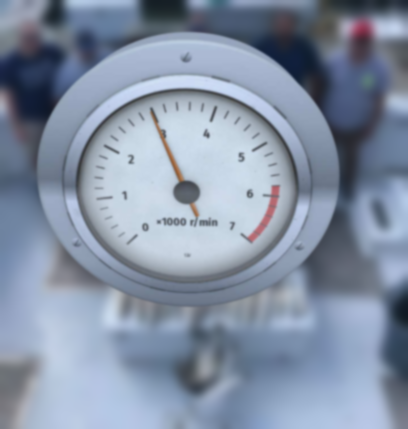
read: 3000 rpm
